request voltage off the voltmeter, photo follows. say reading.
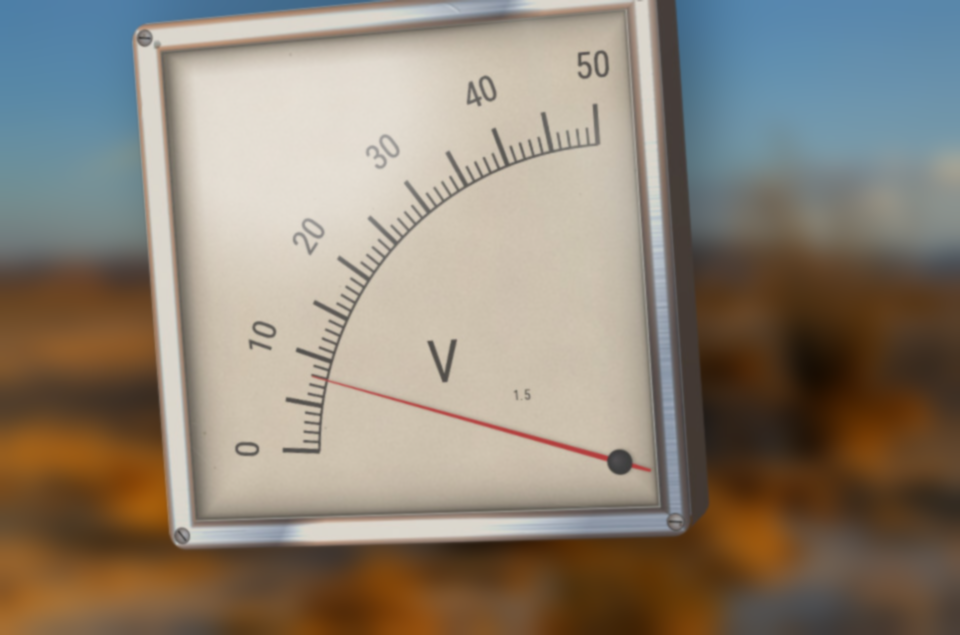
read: 8 V
